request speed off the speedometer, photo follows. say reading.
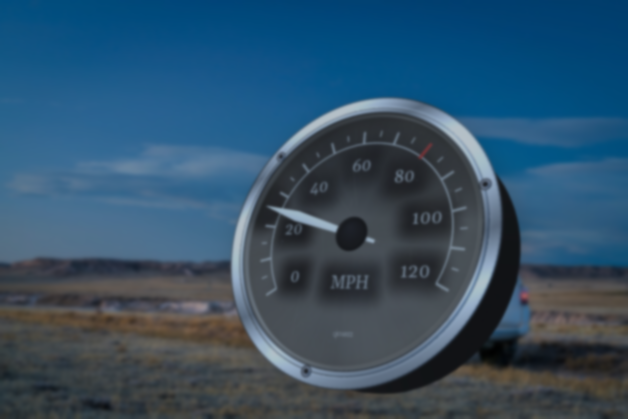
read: 25 mph
